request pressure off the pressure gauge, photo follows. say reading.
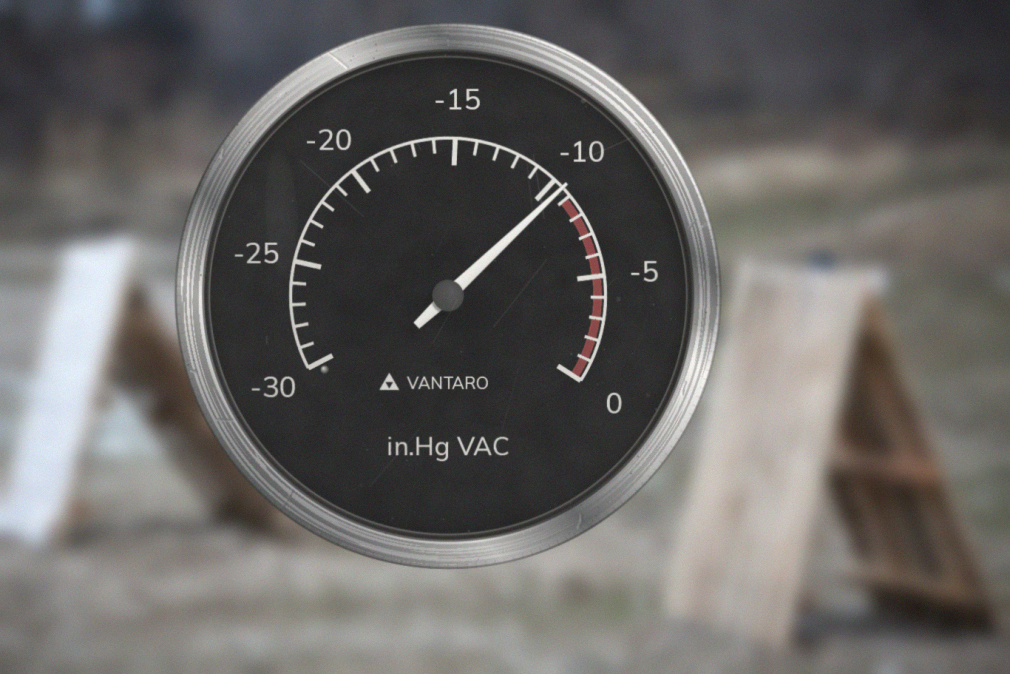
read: -9.5 inHg
